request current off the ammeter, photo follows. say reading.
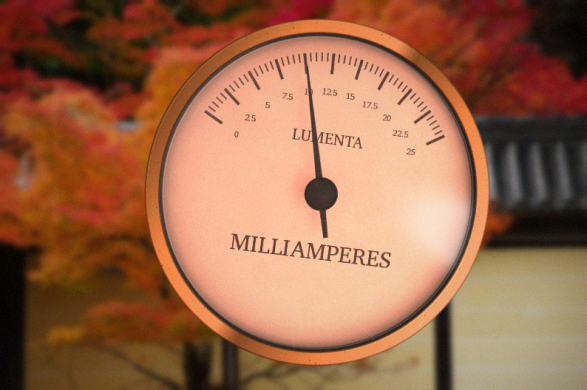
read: 10 mA
